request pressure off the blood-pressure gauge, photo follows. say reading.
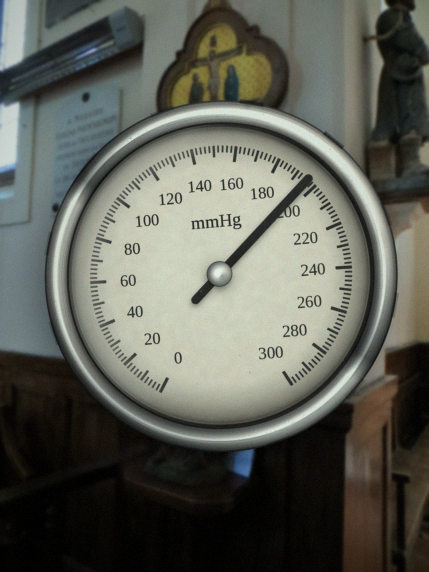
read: 196 mmHg
